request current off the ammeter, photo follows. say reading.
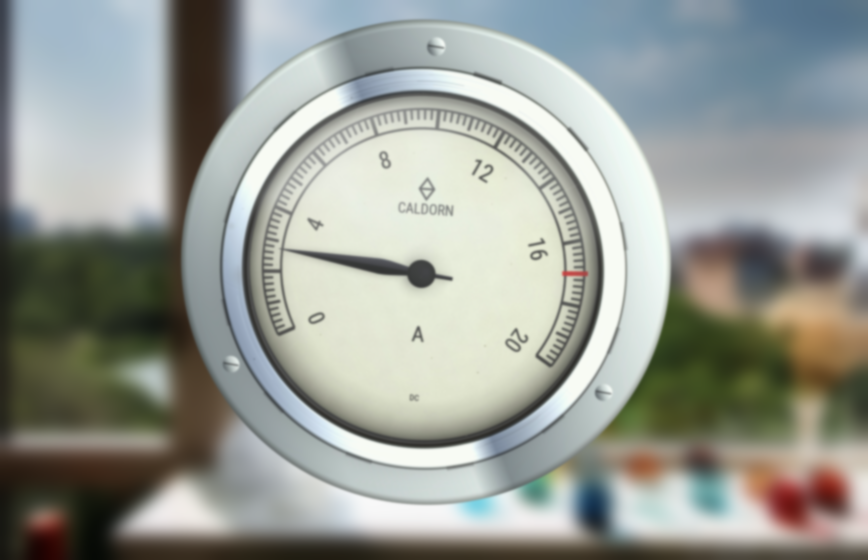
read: 2.8 A
